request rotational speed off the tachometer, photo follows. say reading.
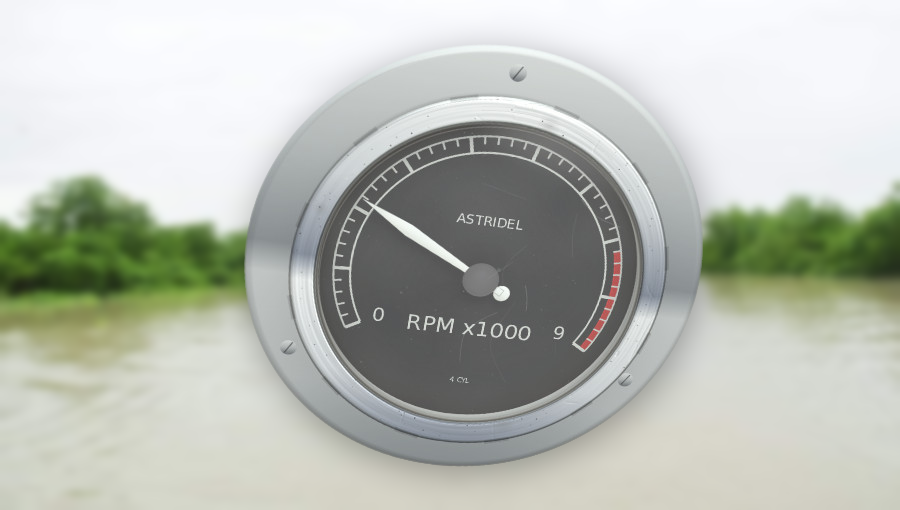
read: 2200 rpm
